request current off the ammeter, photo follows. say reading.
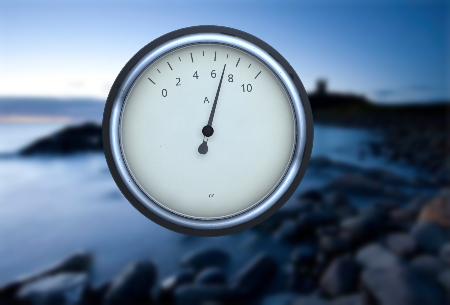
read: 7 A
